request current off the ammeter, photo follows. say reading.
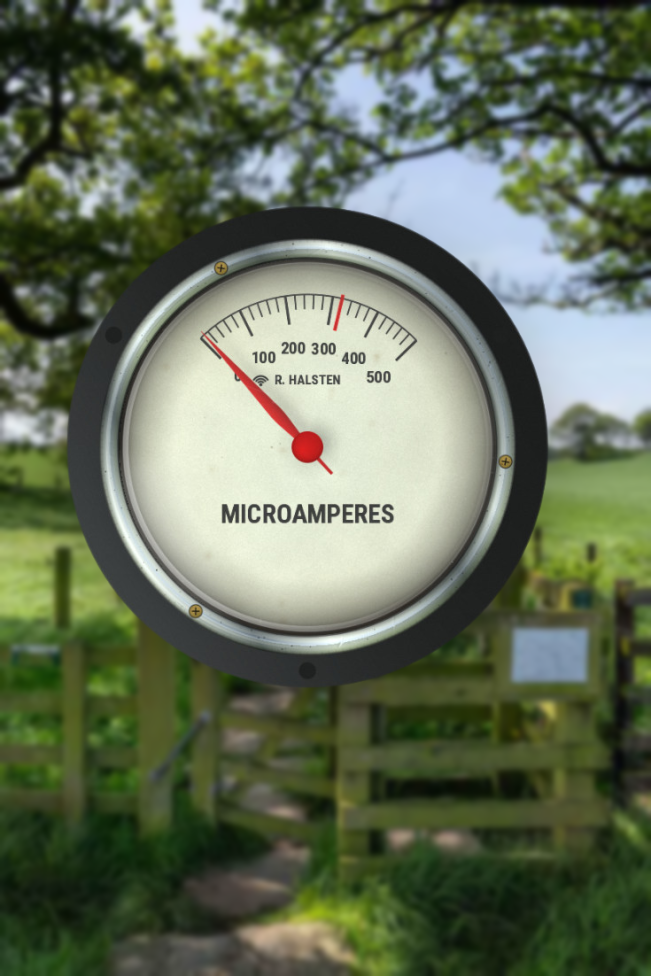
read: 10 µA
